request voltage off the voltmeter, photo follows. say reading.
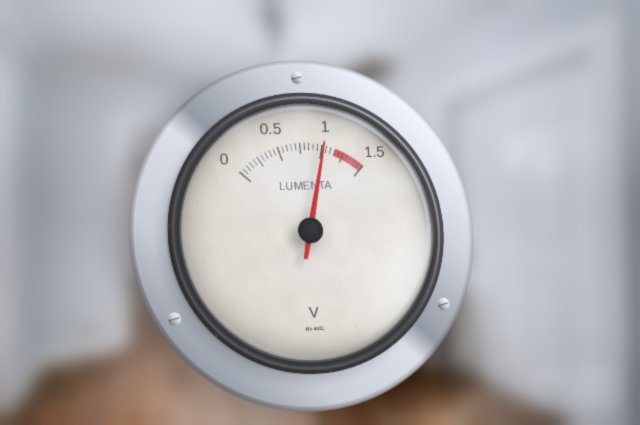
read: 1 V
